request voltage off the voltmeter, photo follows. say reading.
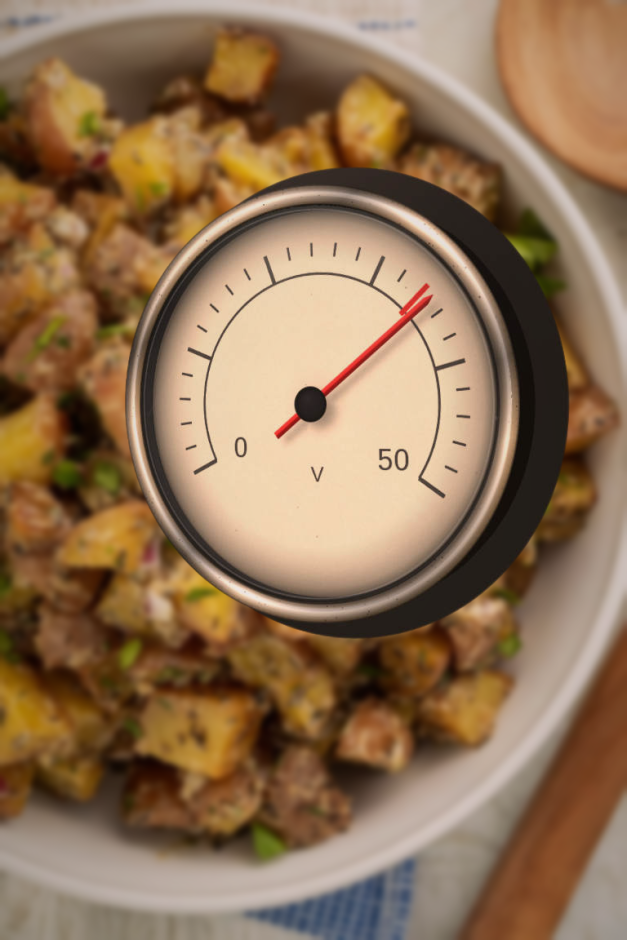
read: 35 V
